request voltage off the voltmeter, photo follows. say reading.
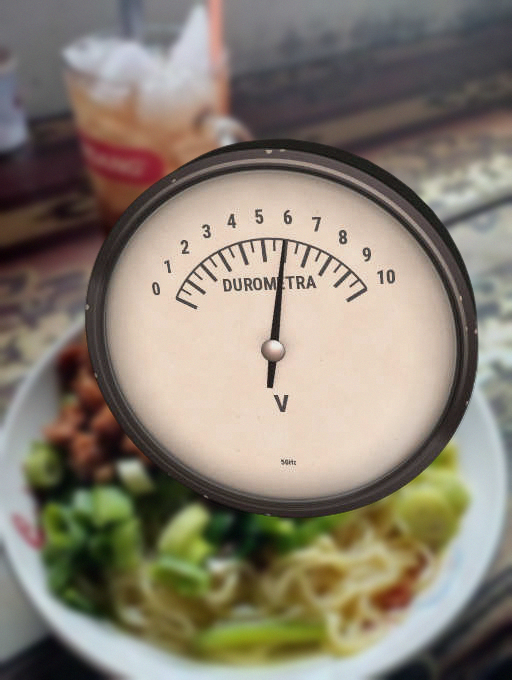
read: 6 V
